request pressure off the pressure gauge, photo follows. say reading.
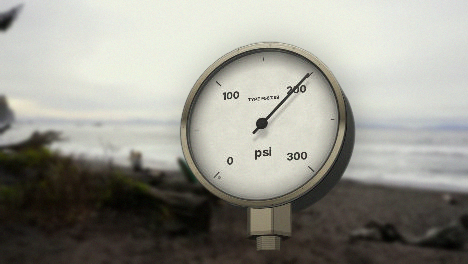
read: 200 psi
